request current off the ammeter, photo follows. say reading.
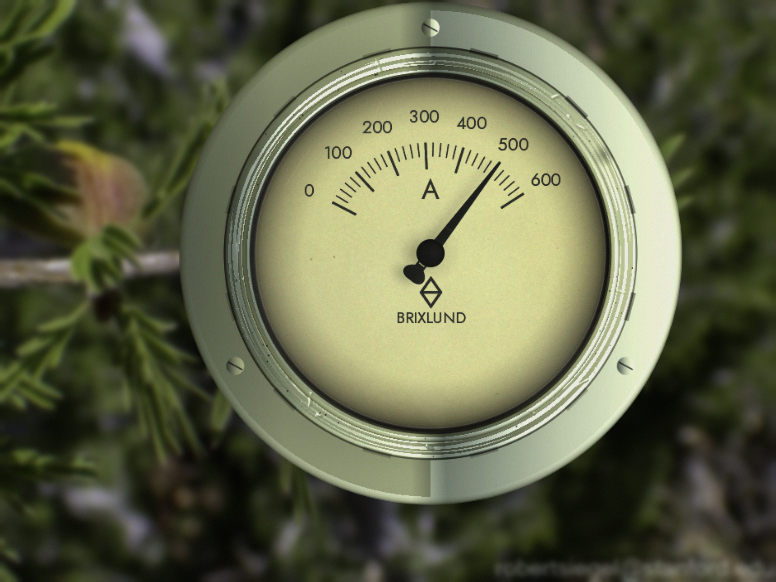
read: 500 A
